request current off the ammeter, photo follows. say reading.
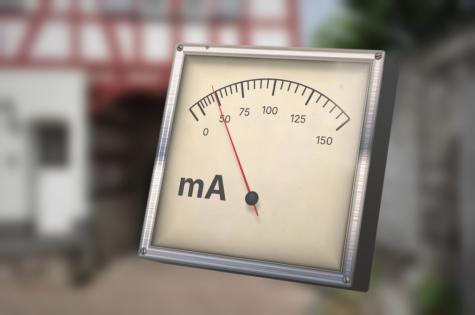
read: 50 mA
